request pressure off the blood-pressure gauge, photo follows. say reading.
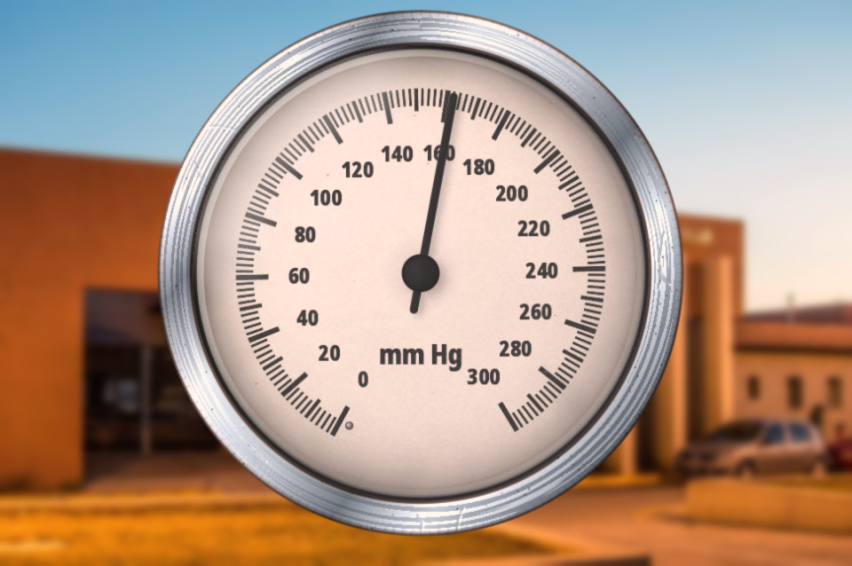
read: 162 mmHg
